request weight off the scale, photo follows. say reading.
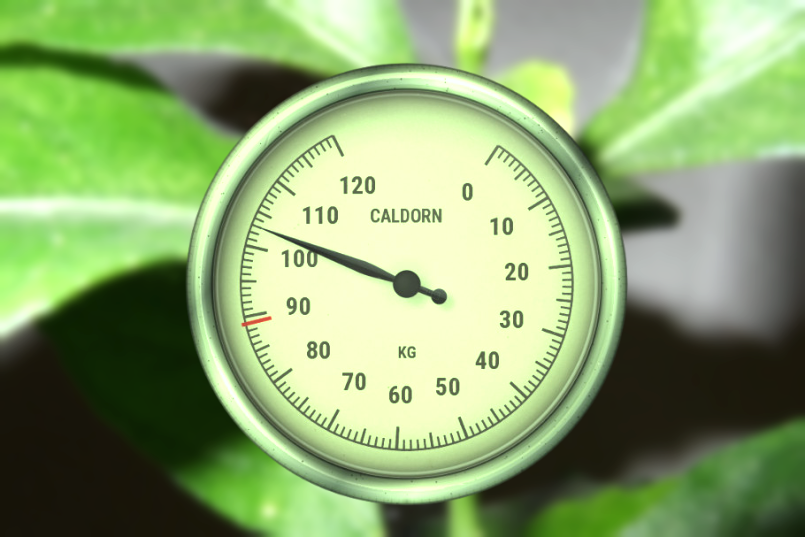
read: 103 kg
